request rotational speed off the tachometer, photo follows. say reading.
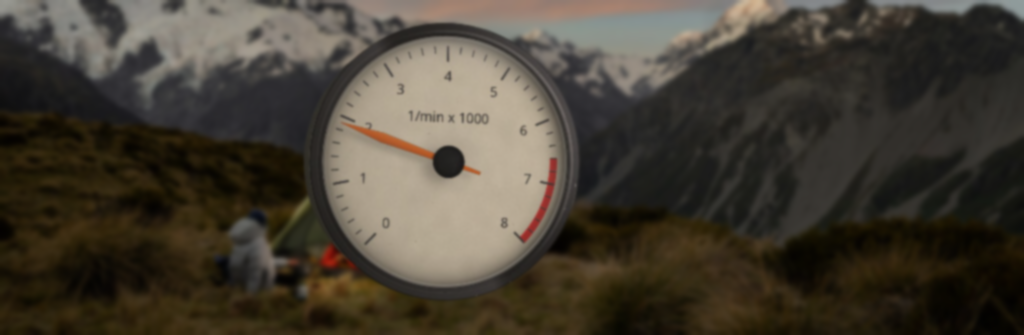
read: 1900 rpm
